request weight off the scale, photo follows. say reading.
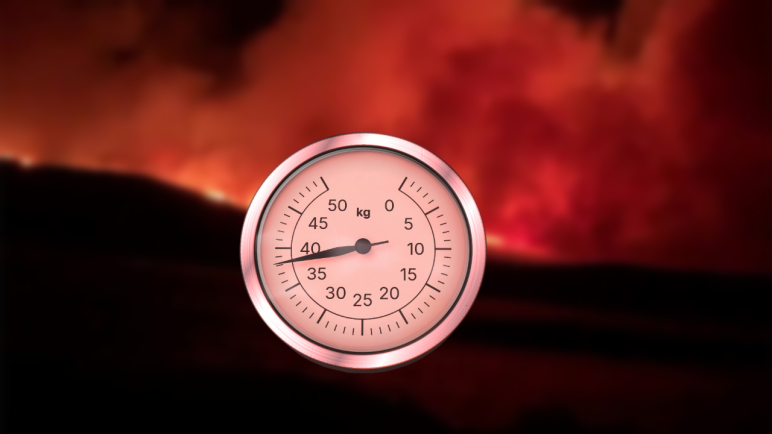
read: 38 kg
